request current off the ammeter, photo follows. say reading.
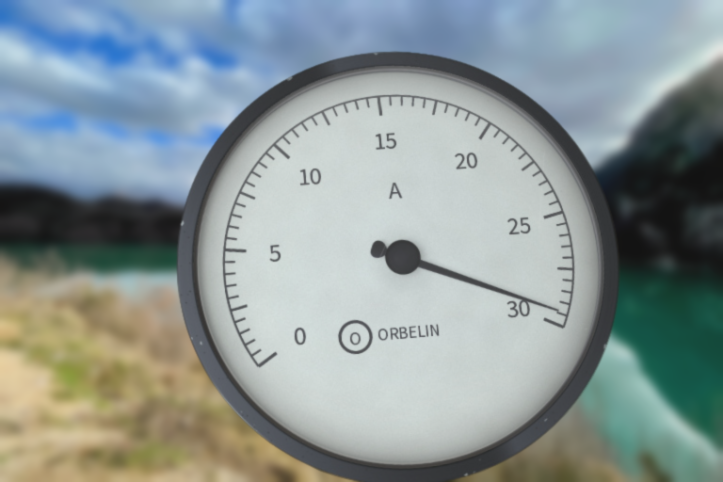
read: 29.5 A
